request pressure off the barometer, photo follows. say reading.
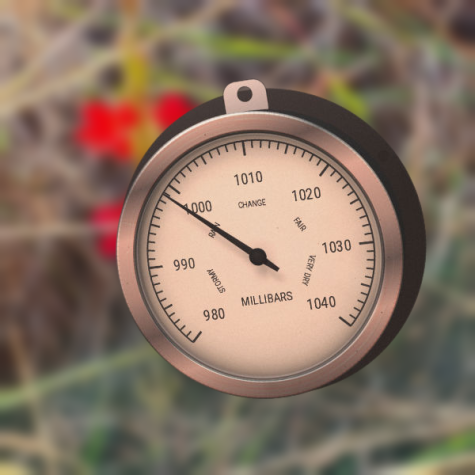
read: 999 mbar
